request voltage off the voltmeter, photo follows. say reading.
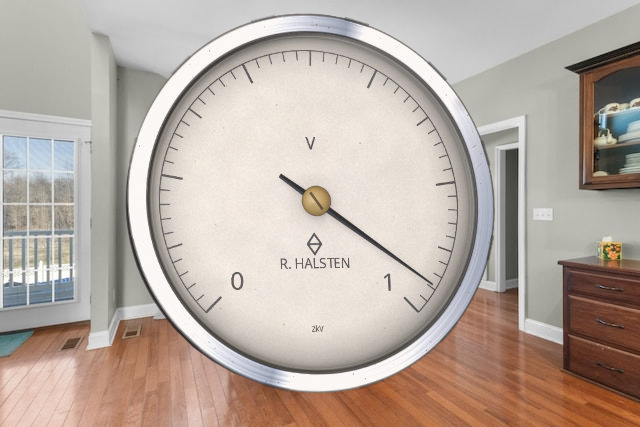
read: 0.96 V
